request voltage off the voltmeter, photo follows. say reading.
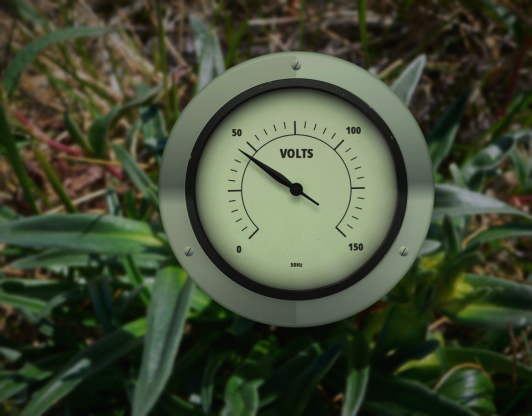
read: 45 V
